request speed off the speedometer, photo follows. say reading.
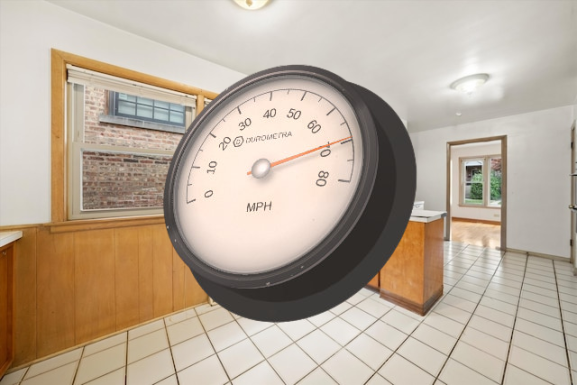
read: 70 mph
